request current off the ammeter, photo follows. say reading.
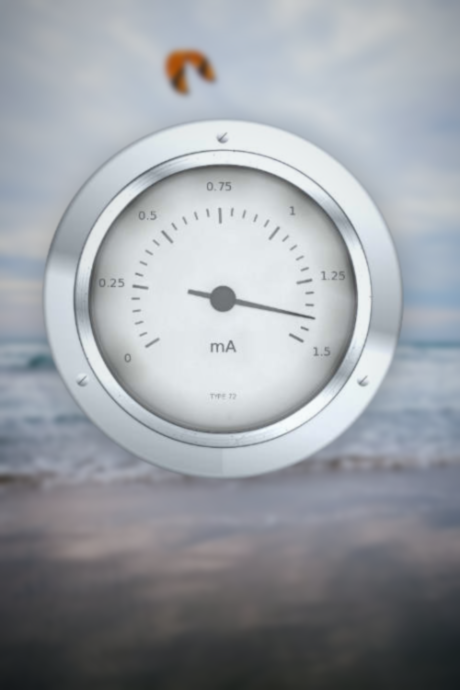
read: 1.4 mA
